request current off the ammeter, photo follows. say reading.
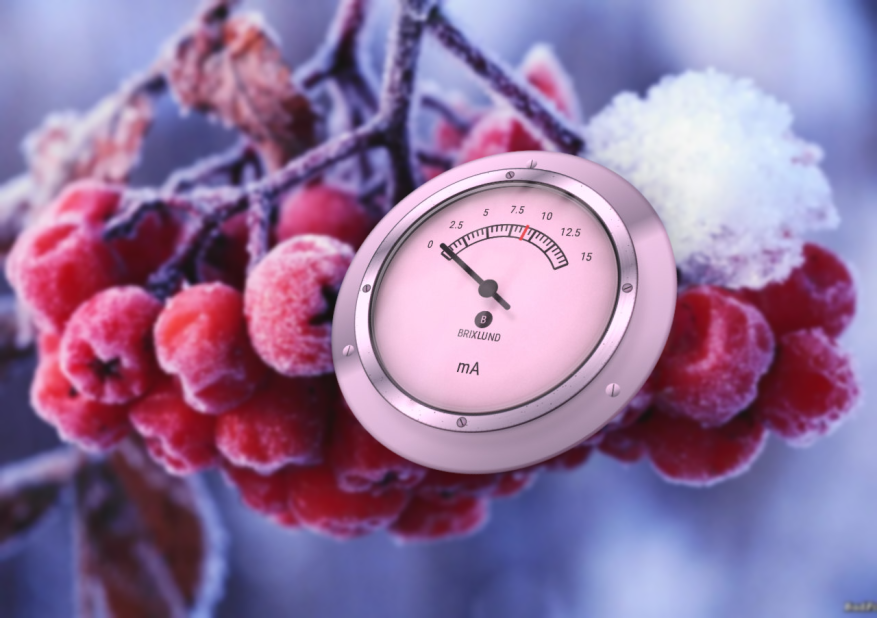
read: 0.5 mA
